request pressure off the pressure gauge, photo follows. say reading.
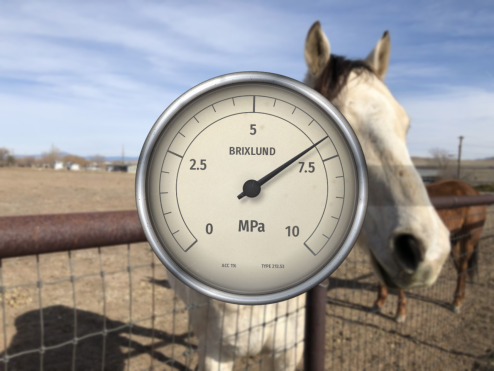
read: 7 MPa
